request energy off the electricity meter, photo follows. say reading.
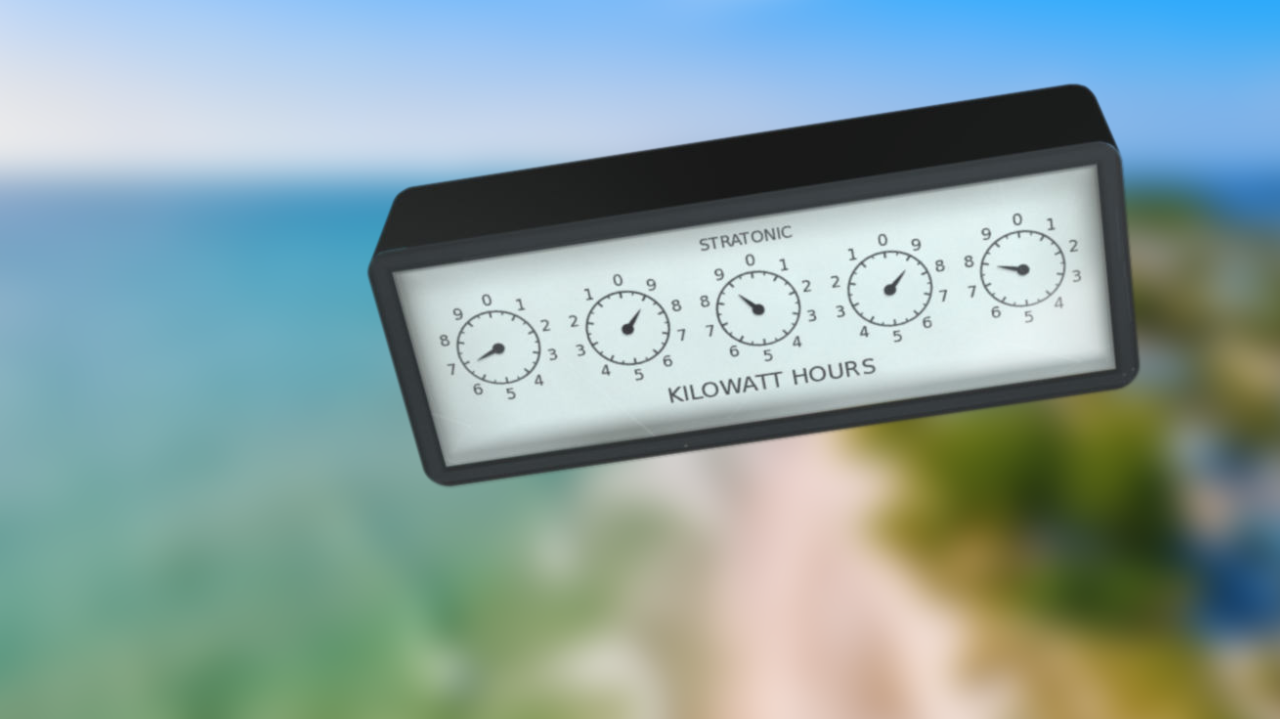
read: 68888 kWh
